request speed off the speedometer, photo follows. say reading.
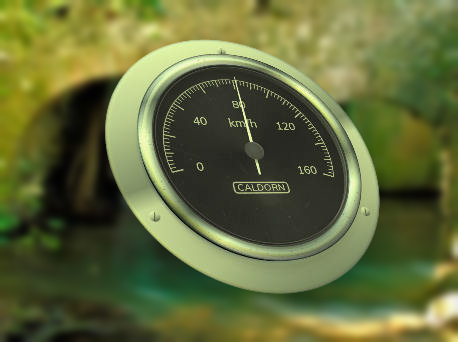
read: 80 km/h
